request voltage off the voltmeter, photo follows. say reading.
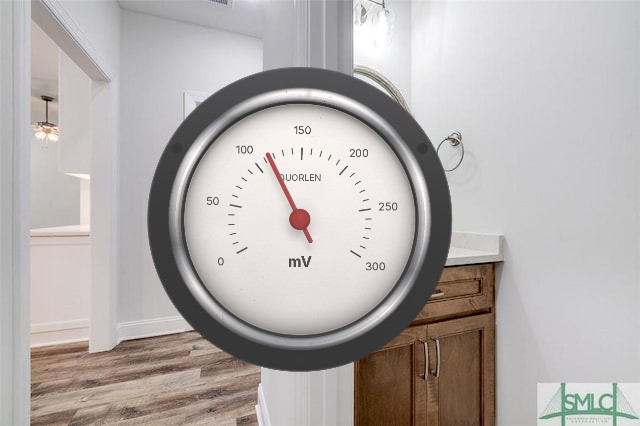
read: 115 mV
